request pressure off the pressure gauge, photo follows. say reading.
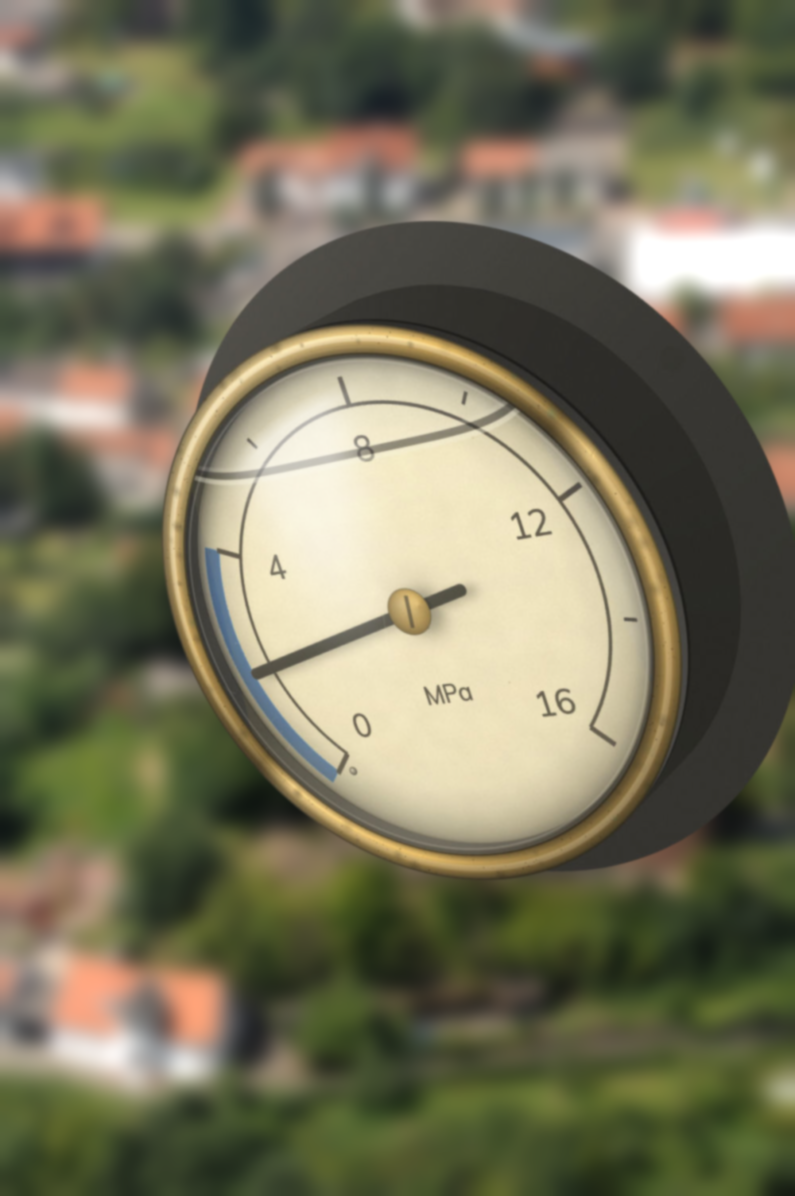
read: 2 MPa
